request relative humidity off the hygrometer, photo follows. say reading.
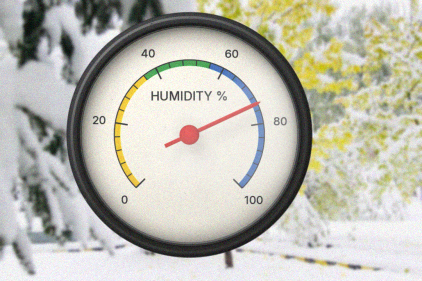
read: 74 %
